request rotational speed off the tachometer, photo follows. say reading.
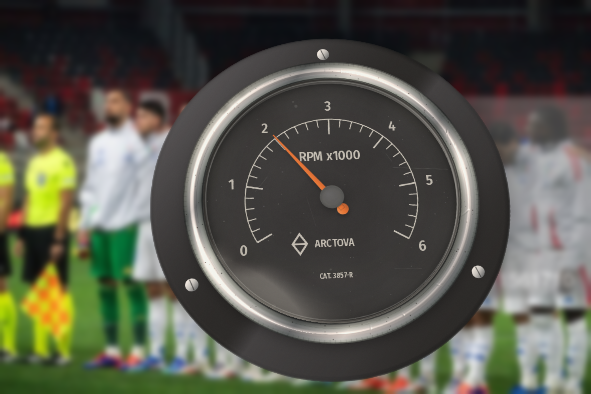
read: 2000 rpm
